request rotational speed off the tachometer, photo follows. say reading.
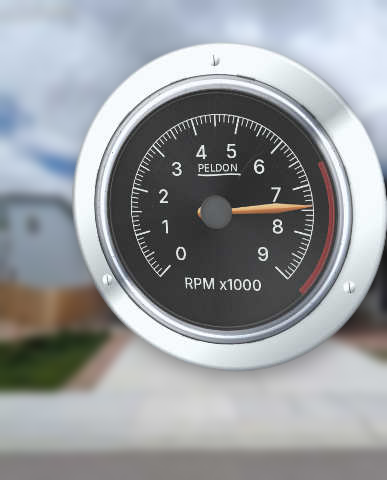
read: 7400 rpm
